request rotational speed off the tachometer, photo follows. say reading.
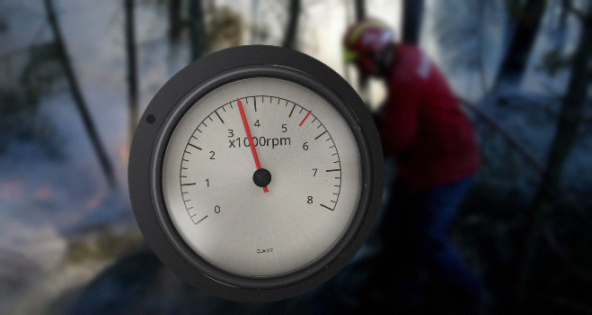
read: 3600 rpm
